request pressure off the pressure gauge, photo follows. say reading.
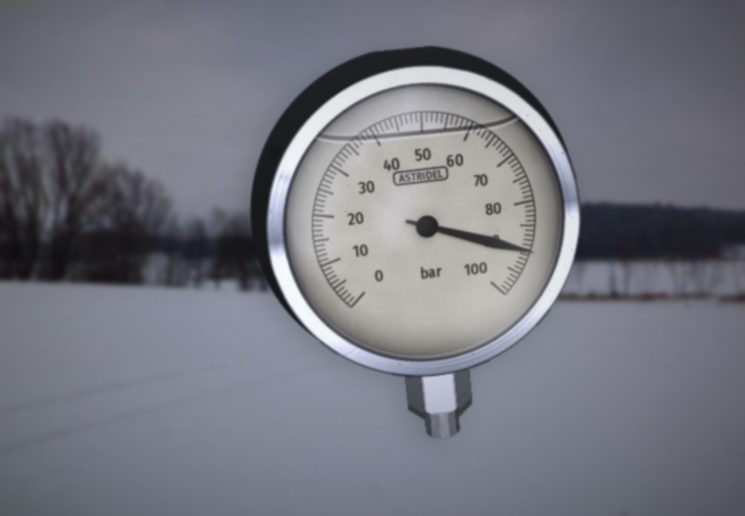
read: 90 bar
